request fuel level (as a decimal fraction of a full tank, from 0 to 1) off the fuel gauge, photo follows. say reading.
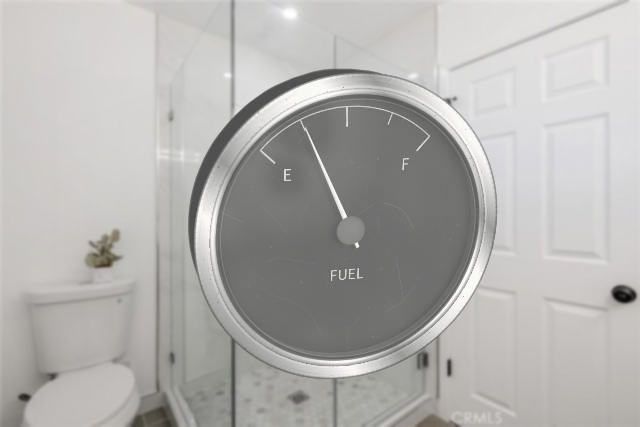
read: 0.25
